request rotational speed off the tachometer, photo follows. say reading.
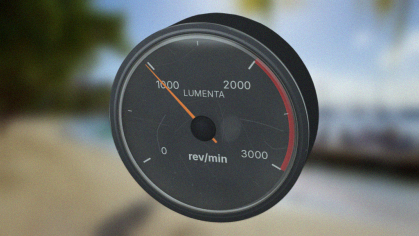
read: 1000 rpm
